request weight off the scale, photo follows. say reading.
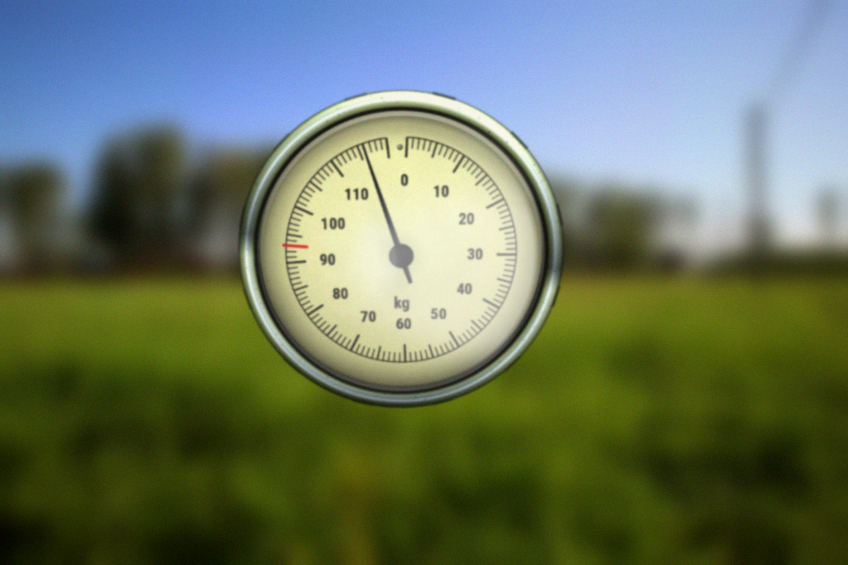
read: 116 kg
